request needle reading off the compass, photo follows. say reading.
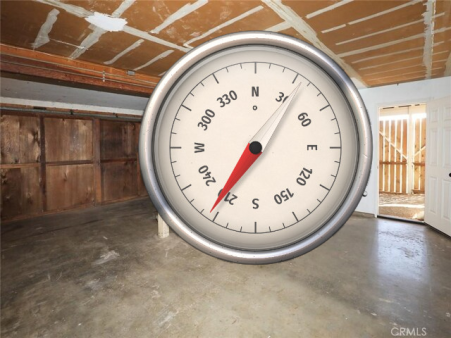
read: 215 °
